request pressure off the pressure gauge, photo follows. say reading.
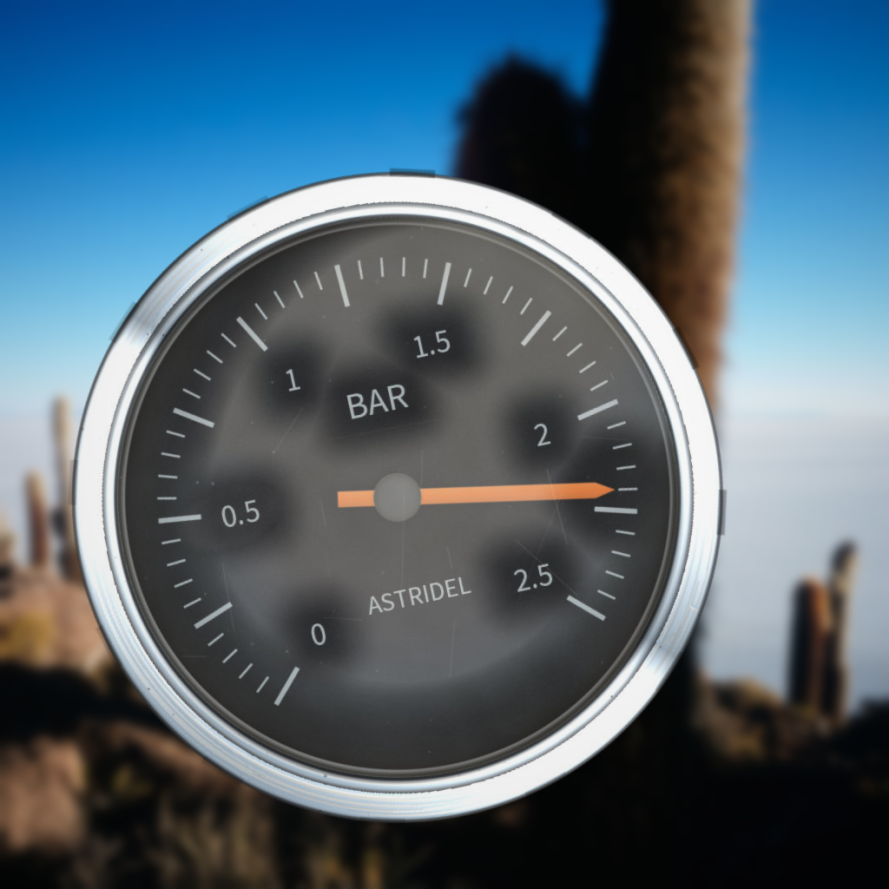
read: 2.2 bar
